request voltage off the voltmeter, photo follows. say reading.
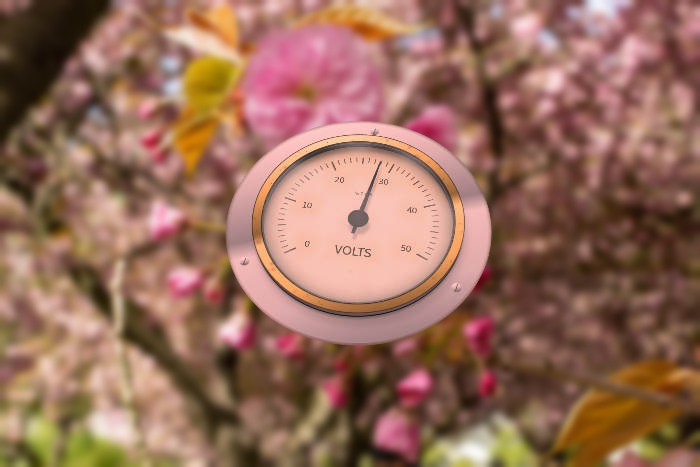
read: 28 V
